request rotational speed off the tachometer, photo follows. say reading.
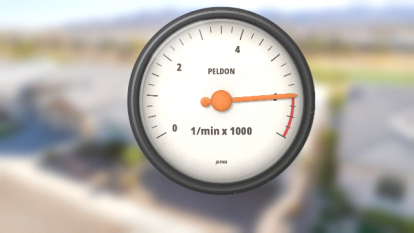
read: 6000 rpm
